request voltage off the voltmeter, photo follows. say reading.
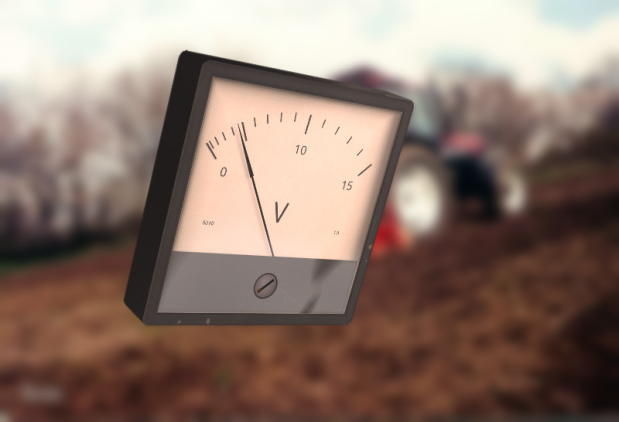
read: 4.5 V
